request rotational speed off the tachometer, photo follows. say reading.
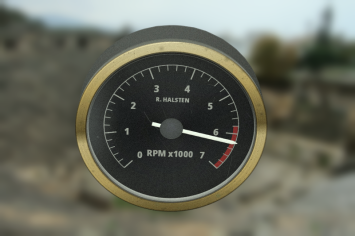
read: 6200 rpm
